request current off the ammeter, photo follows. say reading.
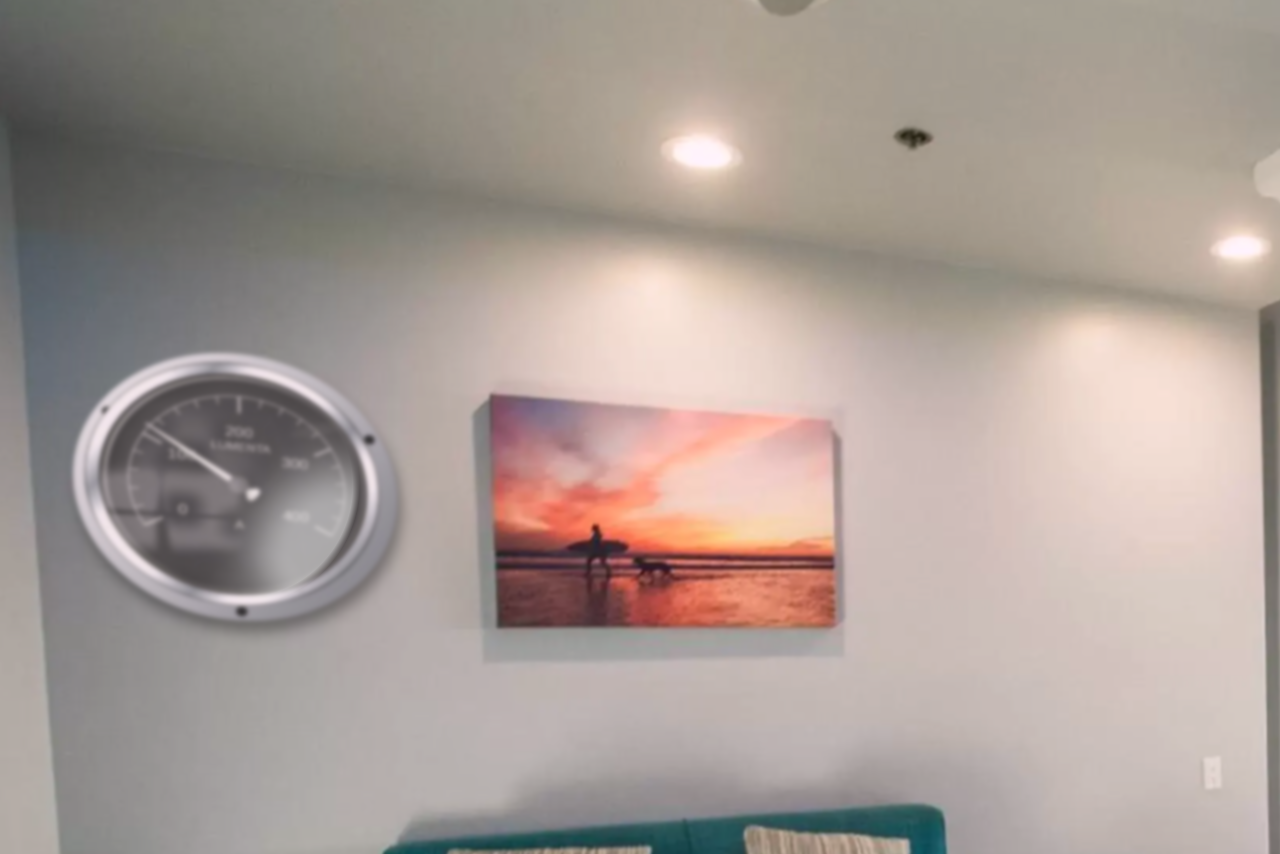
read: 110 A
